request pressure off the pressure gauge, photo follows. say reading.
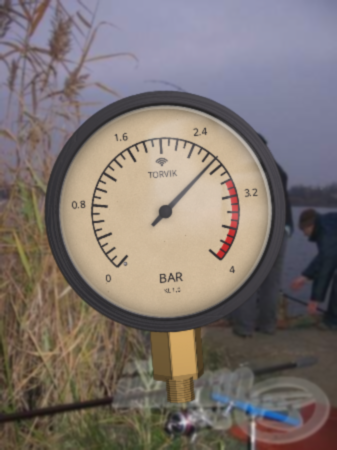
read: 2.7 bar
